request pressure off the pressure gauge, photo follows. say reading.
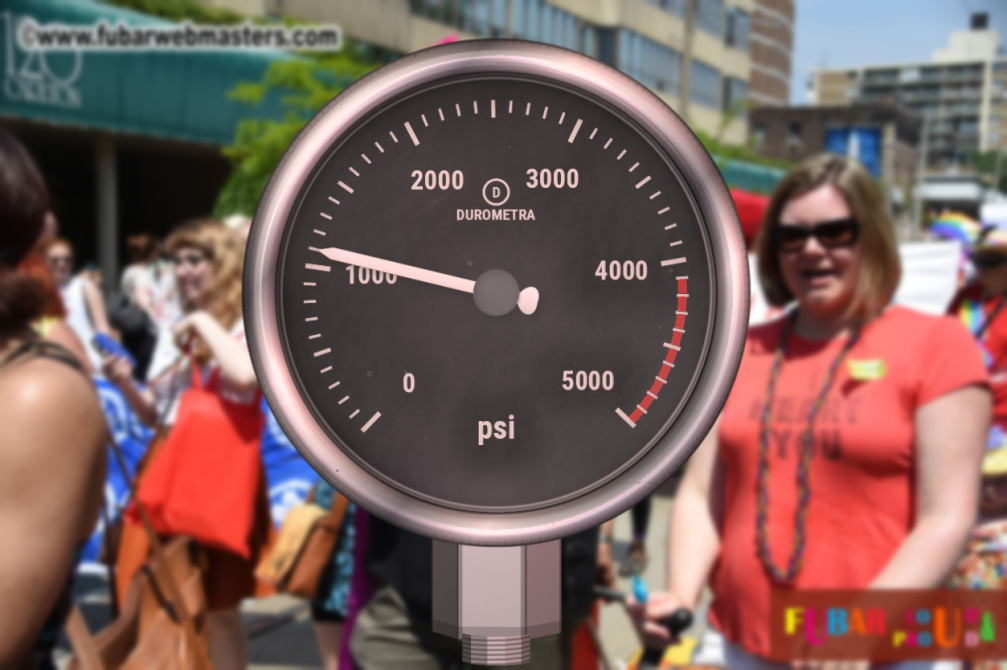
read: 1100 psi
